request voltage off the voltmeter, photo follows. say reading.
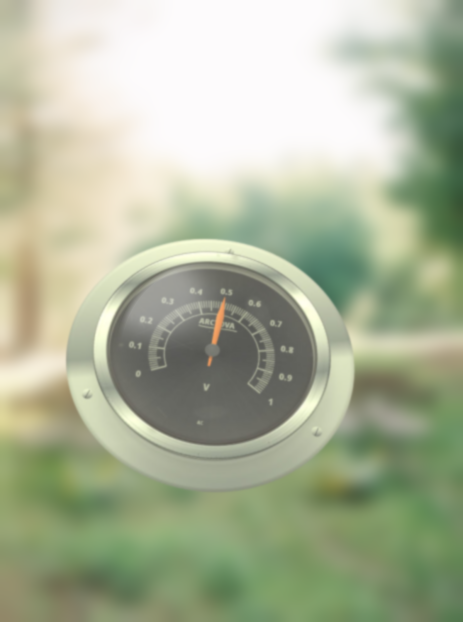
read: 0.5 V
